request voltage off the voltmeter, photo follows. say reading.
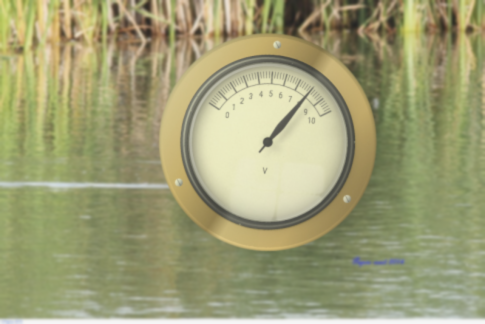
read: 8 V
